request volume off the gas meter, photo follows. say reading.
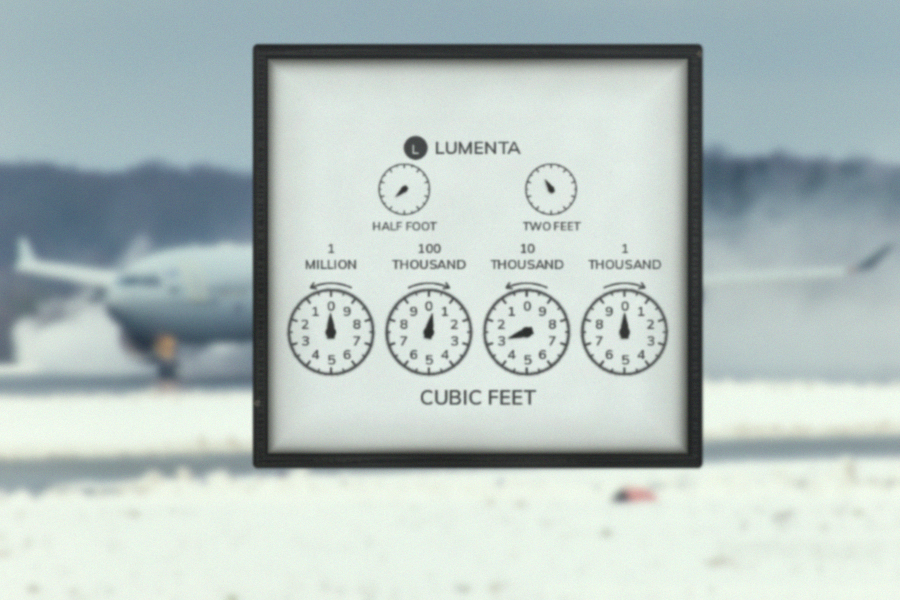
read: 3000 ft³
